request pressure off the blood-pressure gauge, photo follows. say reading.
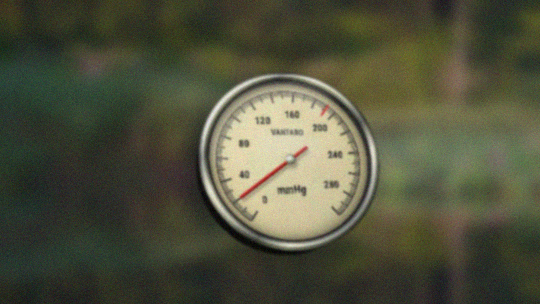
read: 20 mmHg
